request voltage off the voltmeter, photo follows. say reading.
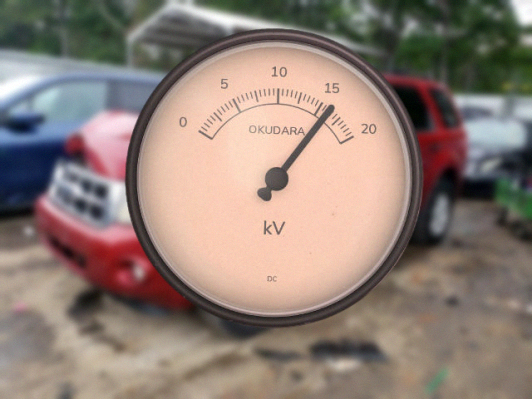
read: 16 kV
